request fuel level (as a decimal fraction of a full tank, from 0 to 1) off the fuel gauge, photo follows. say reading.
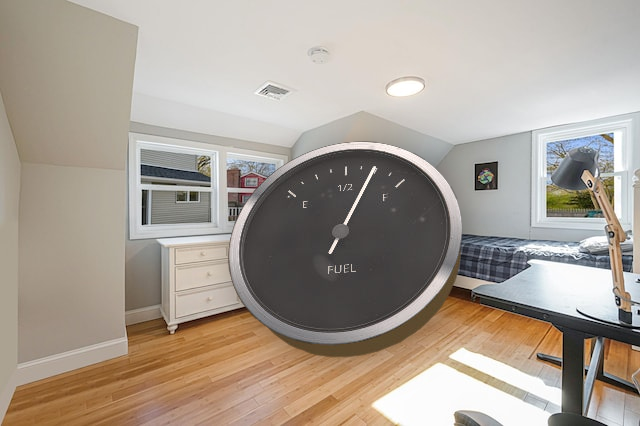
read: 0.75
